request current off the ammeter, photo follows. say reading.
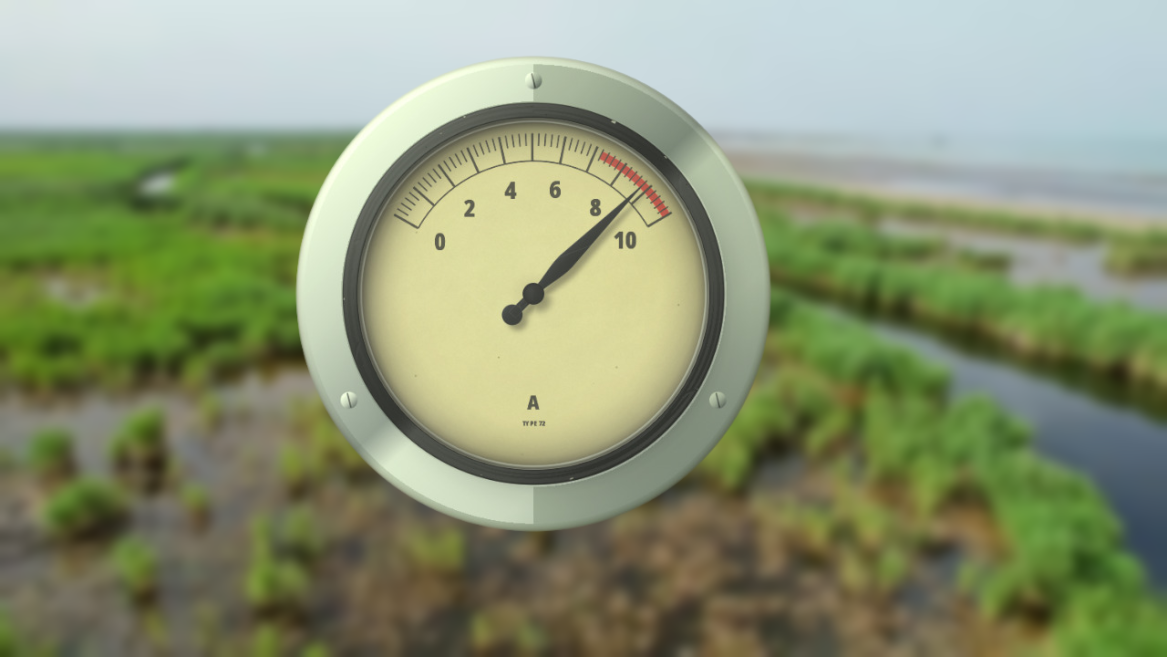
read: 8.8 A
